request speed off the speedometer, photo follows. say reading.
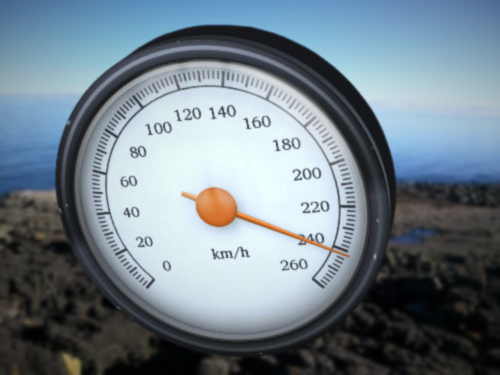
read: 240 km/h
